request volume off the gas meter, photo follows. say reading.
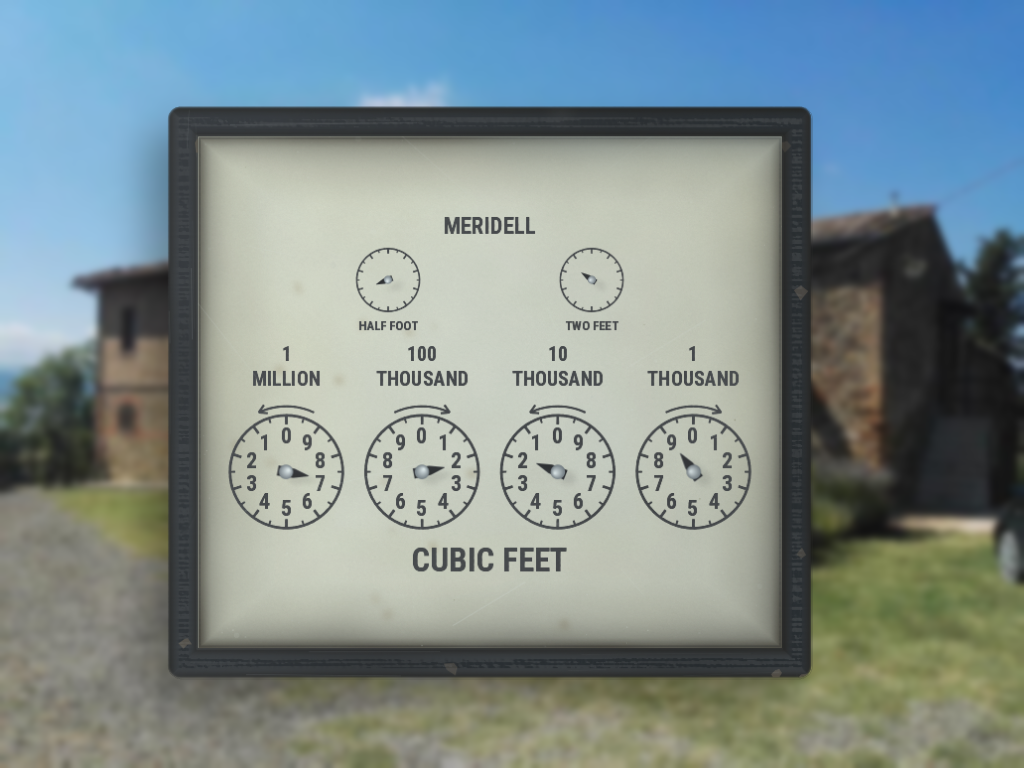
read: 721900 ft³
